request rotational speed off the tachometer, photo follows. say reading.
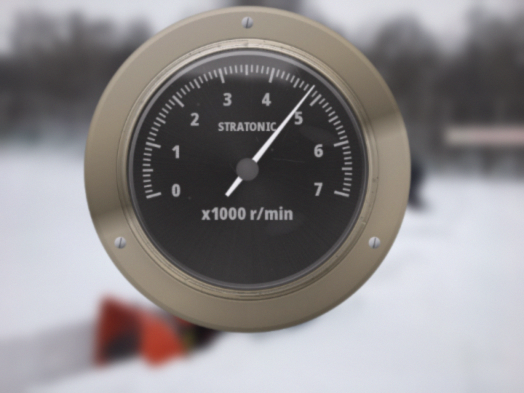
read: 4800 rpm
